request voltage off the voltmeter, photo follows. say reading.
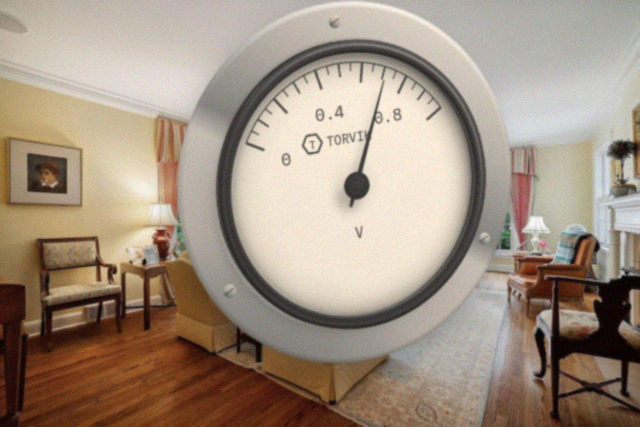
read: 0.7 V
